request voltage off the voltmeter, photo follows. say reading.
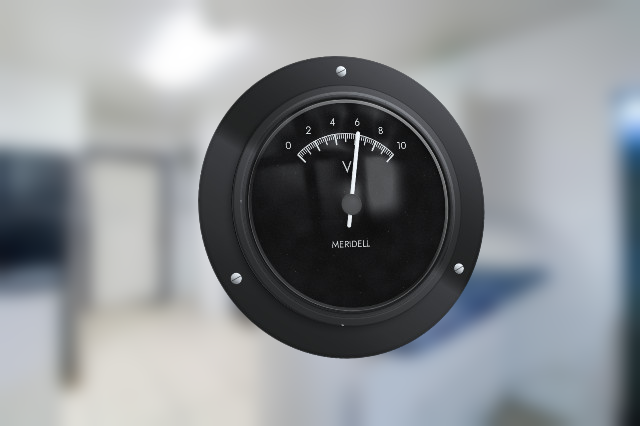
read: 6 V
